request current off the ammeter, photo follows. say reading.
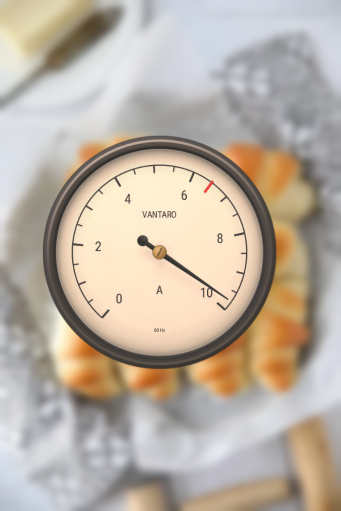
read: 9.75 A
